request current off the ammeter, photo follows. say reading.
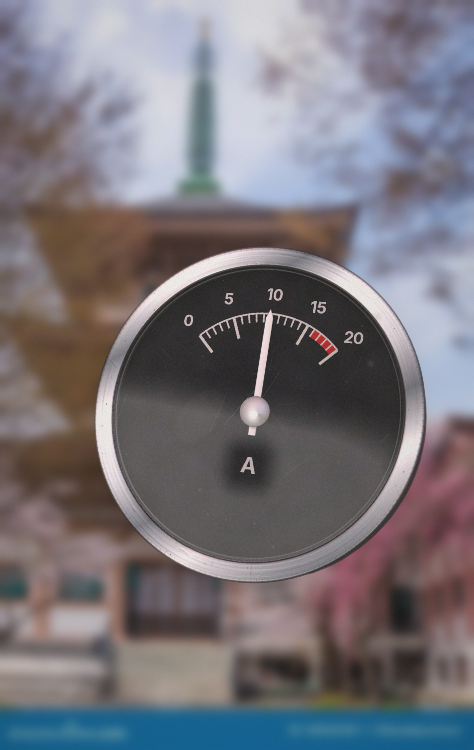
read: 10 A
